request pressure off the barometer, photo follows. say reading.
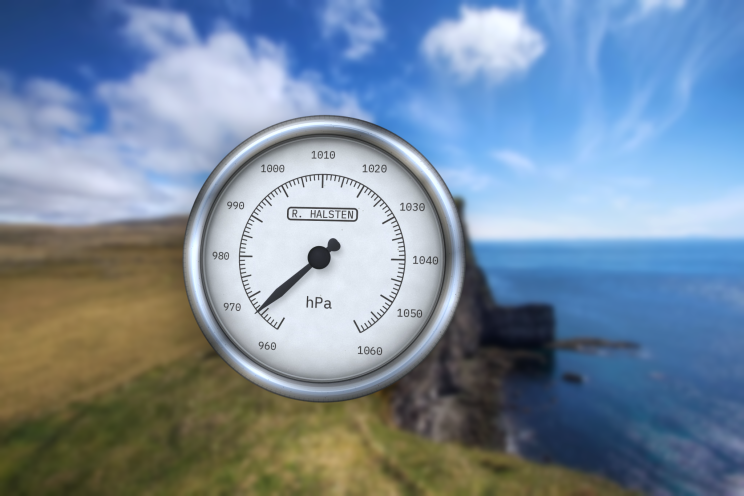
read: 966 hPa
